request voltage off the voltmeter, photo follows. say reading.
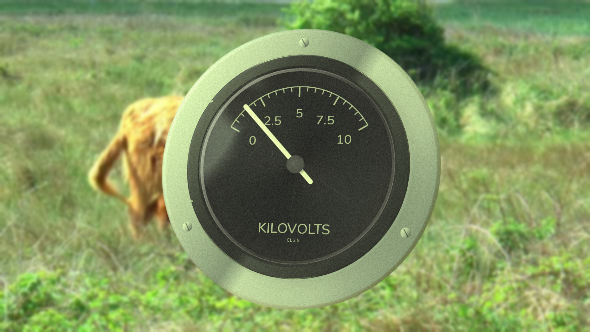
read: 1.5 kV
